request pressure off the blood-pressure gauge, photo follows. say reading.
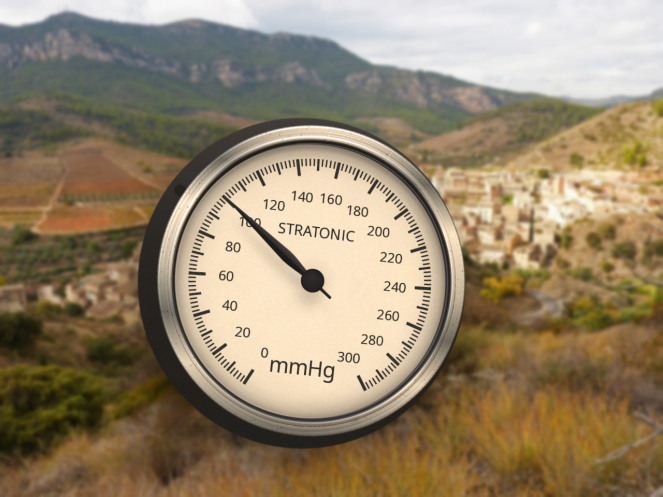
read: 100 mmHg
